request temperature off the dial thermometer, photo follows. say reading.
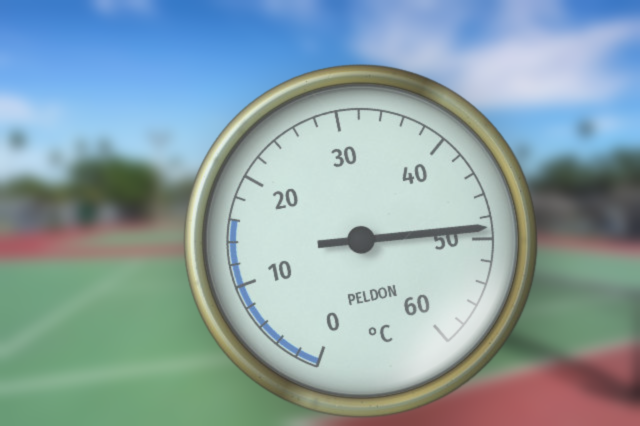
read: 49 °C
